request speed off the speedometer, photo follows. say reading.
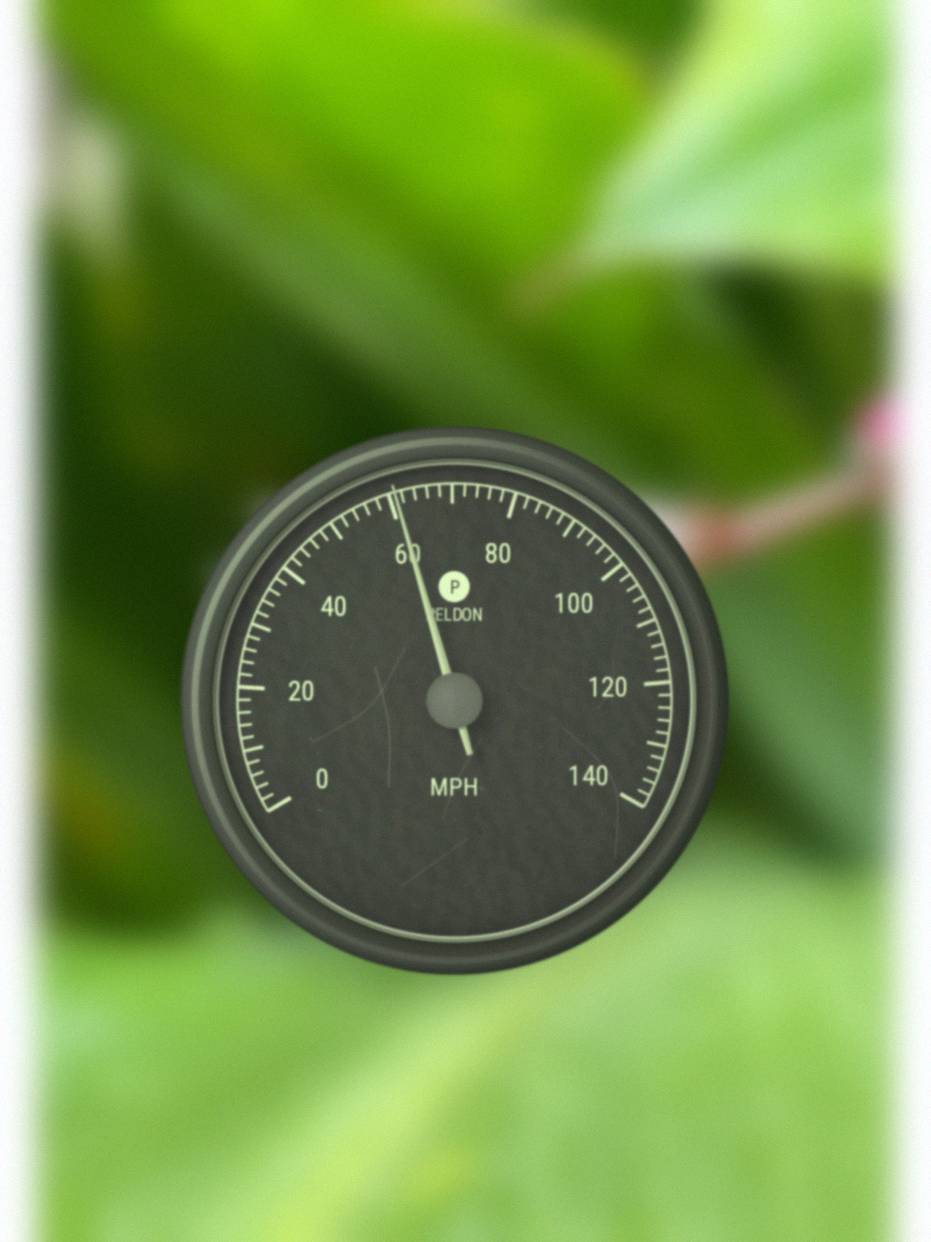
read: 61 mph
